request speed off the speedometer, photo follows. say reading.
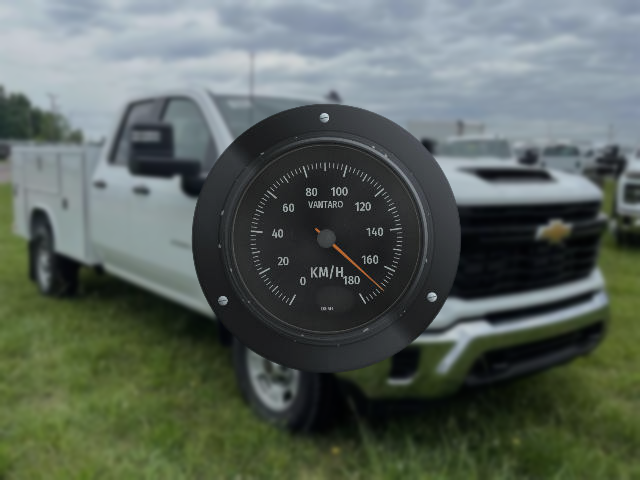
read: 170 km/h
